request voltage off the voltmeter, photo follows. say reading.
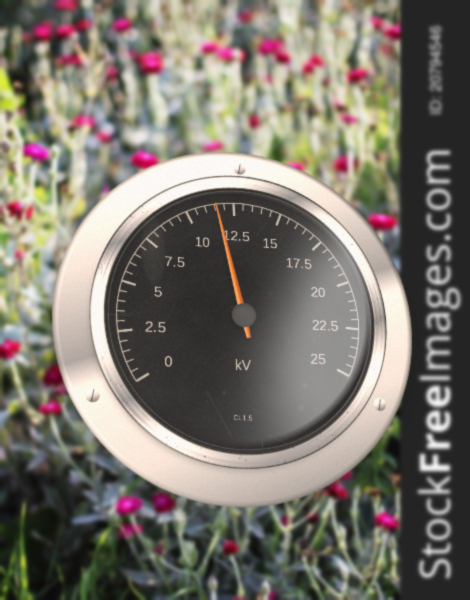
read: 11.5 kV
